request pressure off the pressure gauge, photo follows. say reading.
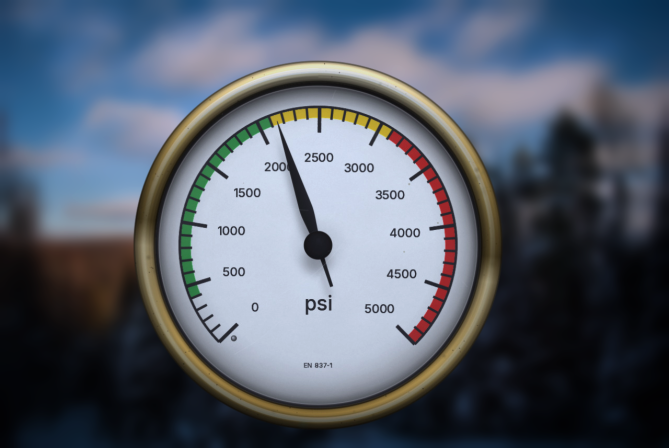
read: 2150 psi
